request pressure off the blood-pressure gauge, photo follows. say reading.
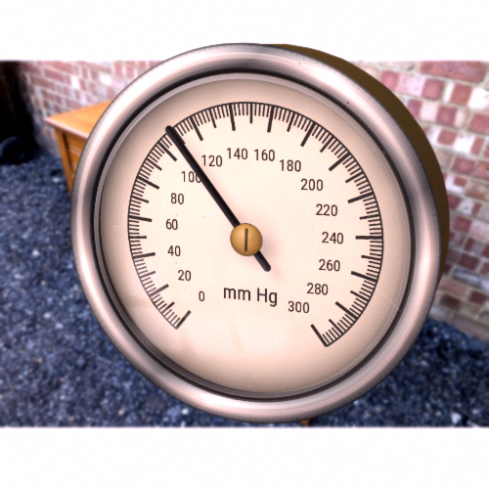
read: 110 mmHg
